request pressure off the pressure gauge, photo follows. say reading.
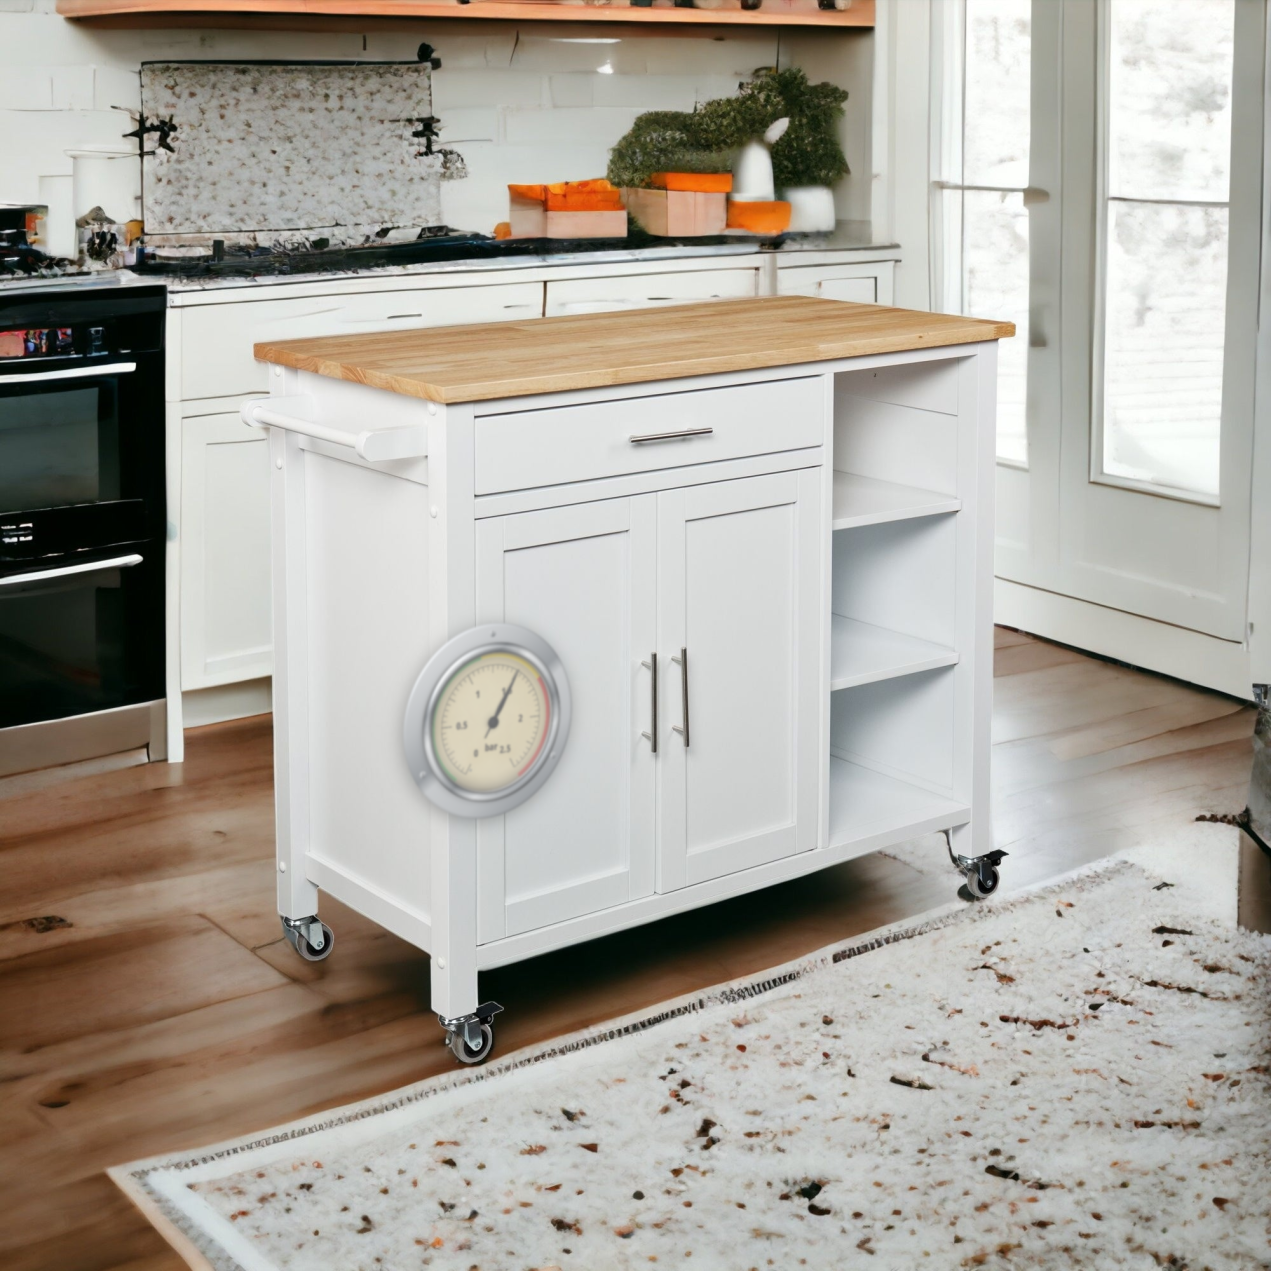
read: 1.5 bar
